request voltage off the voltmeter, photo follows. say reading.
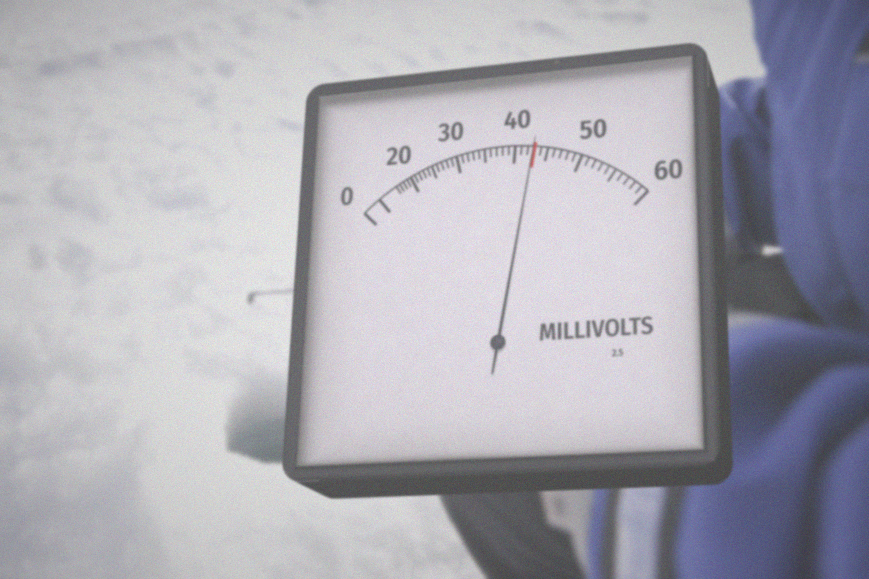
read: 43 mV
